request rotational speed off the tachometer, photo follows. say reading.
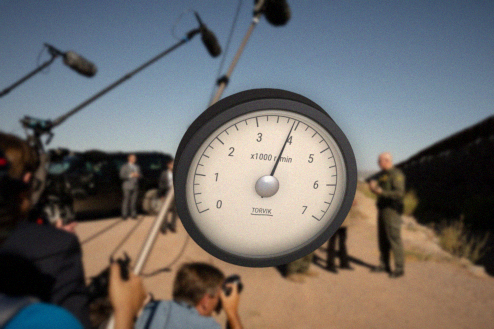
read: 3875 rpm
